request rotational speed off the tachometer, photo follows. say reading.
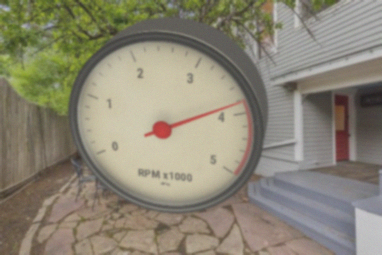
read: 3800 rpm
